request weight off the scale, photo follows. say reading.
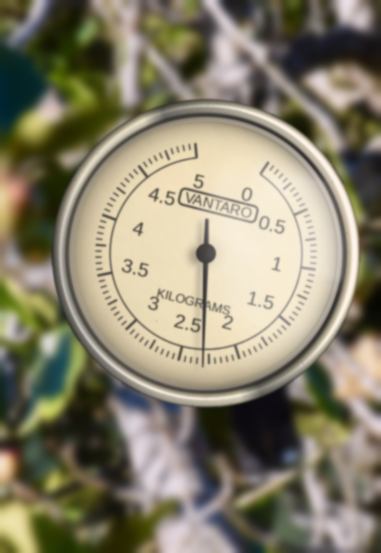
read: 2.3 kg
